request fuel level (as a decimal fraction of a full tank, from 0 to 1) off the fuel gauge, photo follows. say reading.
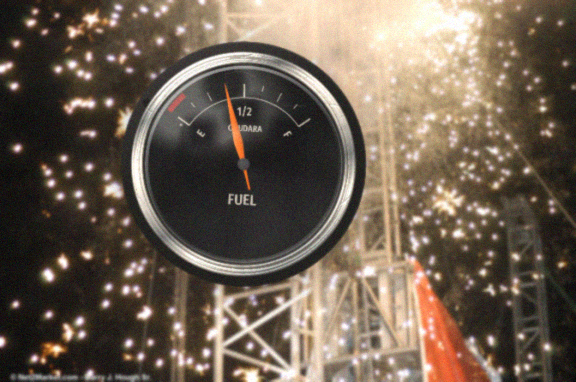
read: 0.375
